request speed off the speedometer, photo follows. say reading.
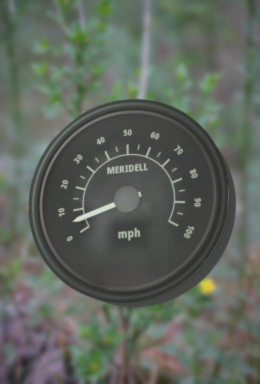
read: 5 mph
